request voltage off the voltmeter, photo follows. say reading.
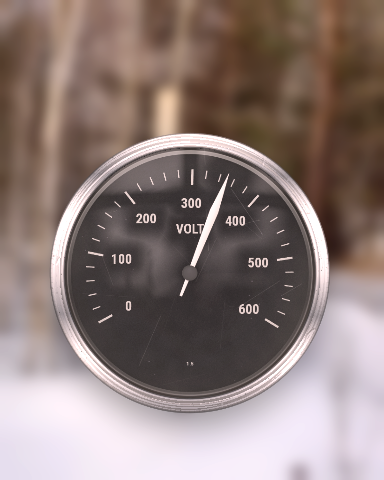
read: 350 V
